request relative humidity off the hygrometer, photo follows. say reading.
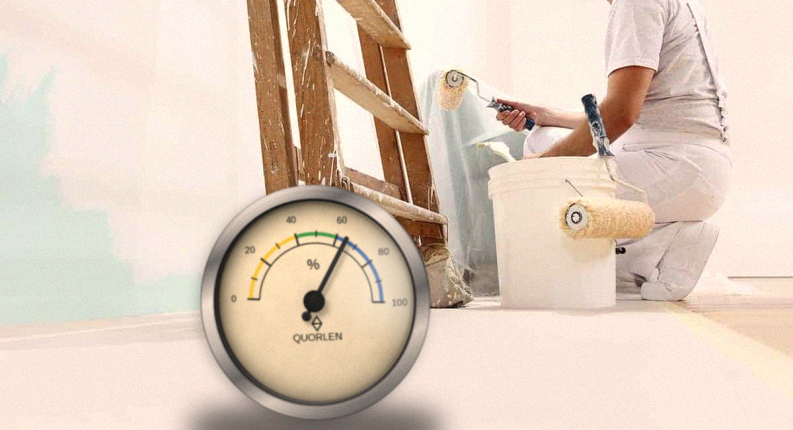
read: 65 %
